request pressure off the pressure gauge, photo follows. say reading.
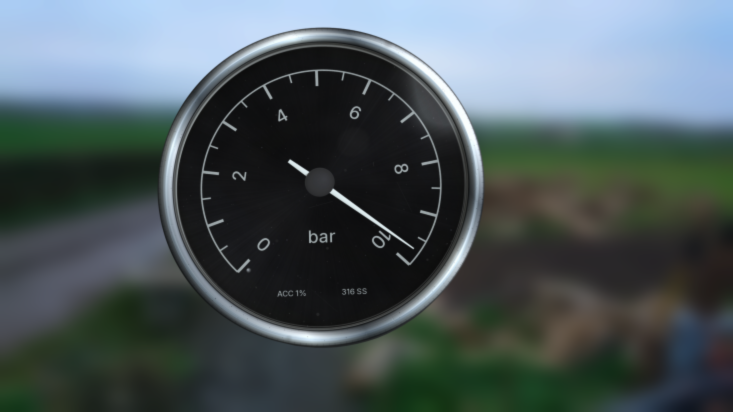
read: 9.75 bar
